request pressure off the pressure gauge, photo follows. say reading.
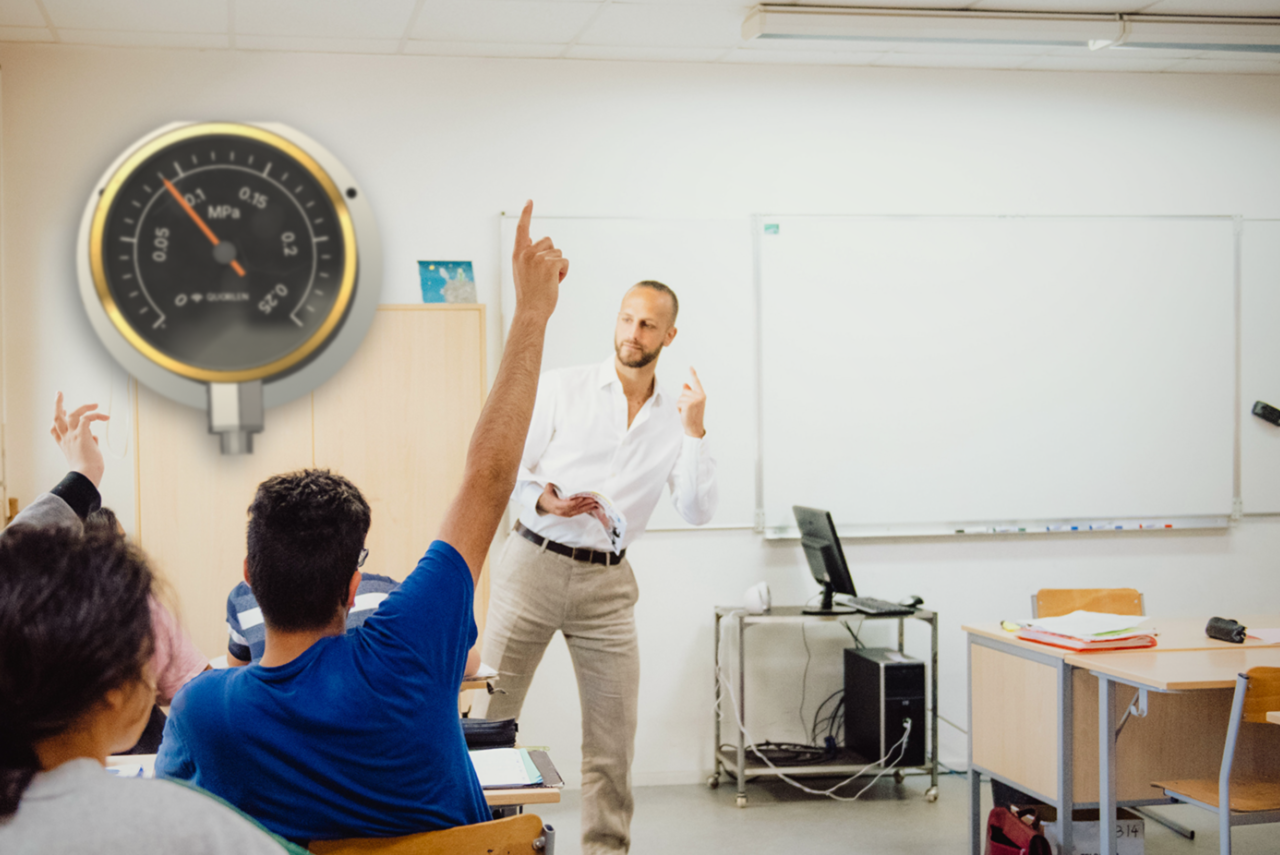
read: 0.09 MPa
